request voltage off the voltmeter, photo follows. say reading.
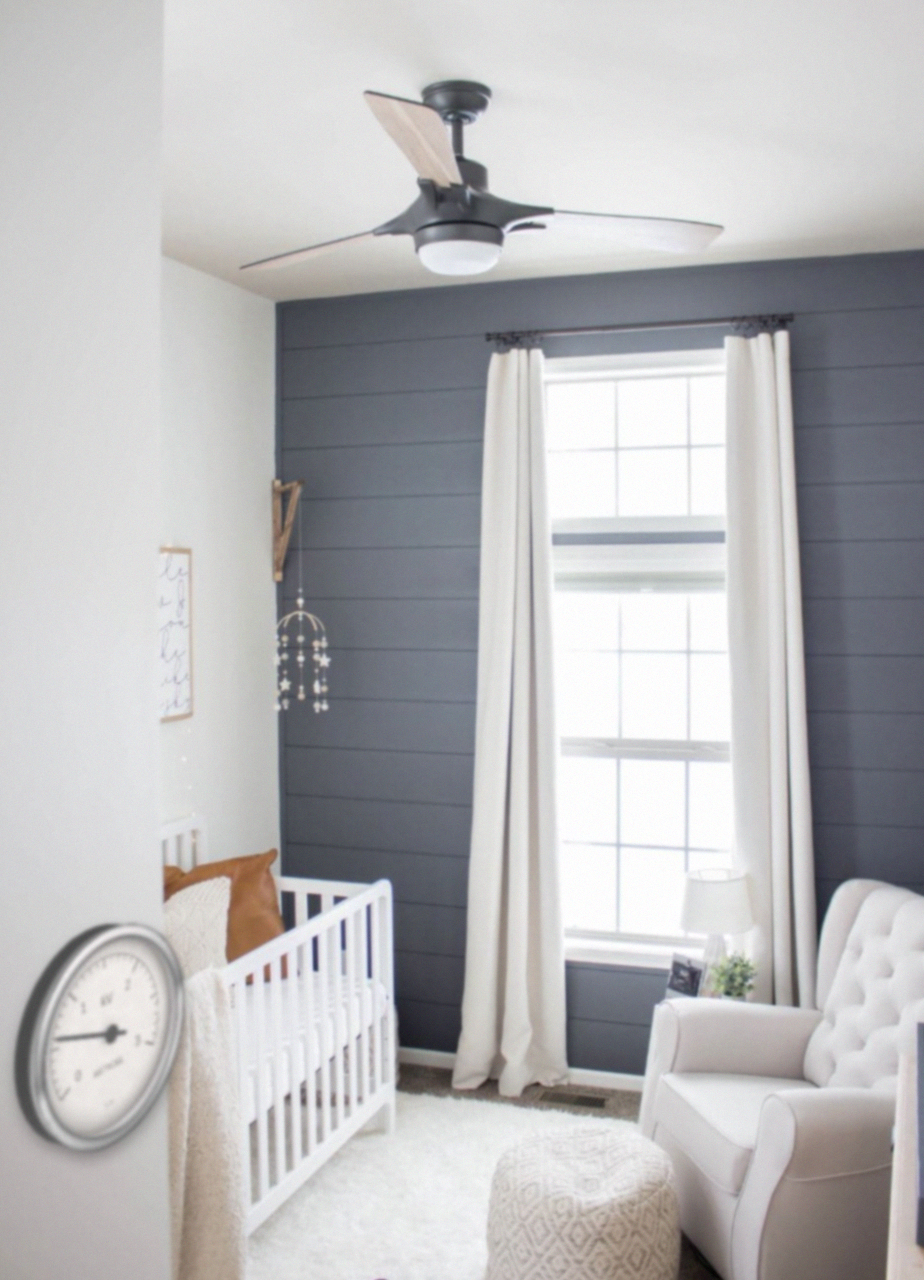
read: 0.6 kV
